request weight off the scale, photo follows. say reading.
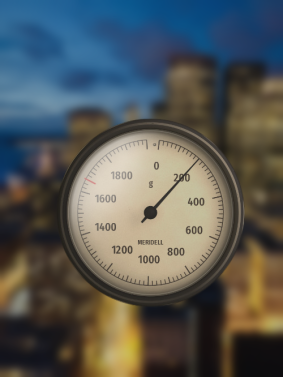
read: 200 g
